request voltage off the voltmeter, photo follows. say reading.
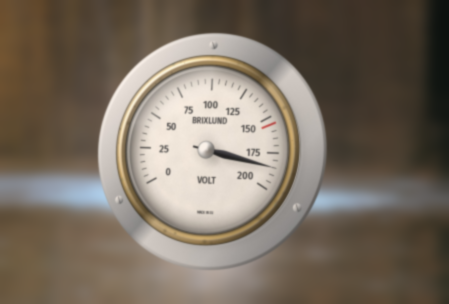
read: 185 V
